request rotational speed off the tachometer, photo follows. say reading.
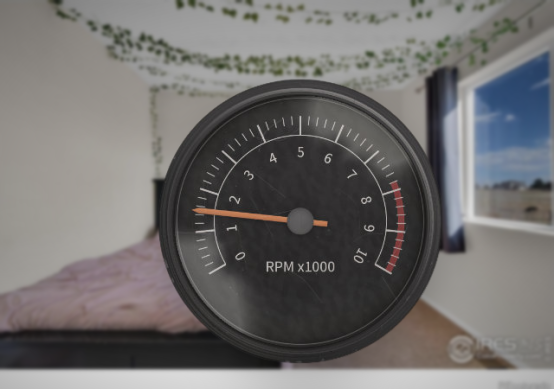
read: 1500 rpm
